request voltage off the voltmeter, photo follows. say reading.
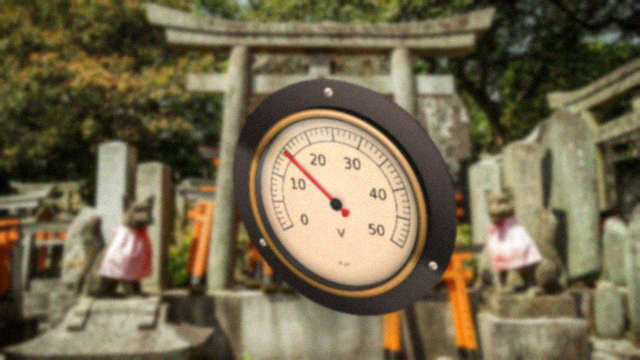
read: 15 V
